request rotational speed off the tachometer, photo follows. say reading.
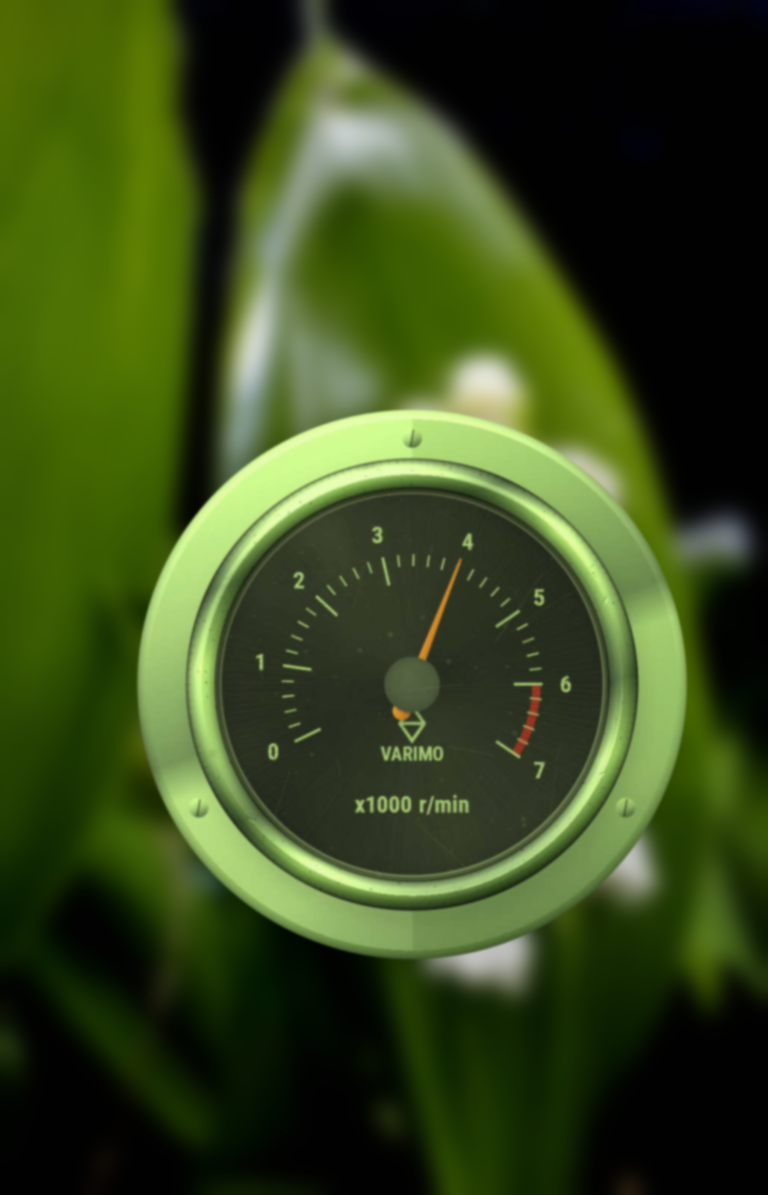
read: 4000 rpm
